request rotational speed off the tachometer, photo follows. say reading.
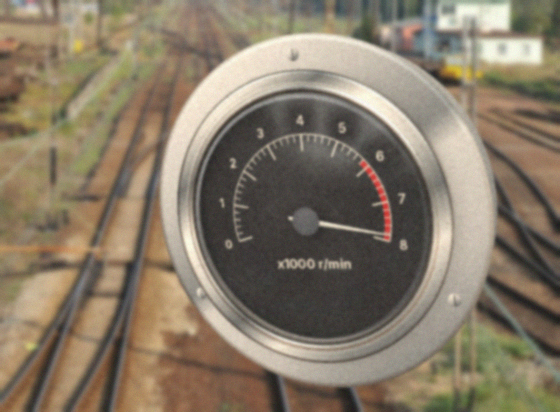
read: 7800 rpm
